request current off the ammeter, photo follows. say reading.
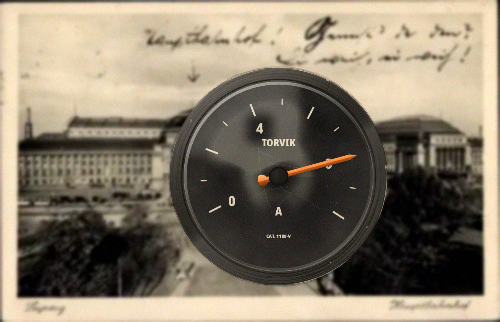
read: 8 A
